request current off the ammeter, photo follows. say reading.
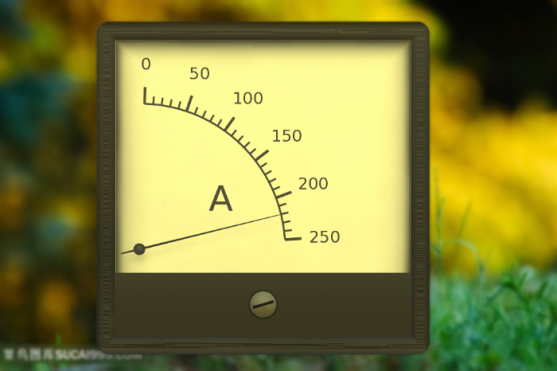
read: 220 A
